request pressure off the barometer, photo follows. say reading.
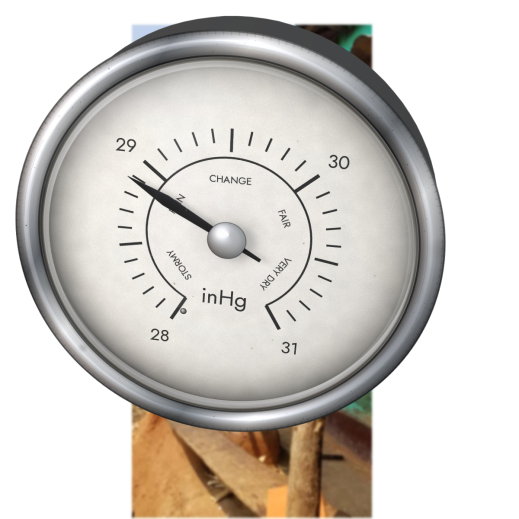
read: 28.9 inHg
